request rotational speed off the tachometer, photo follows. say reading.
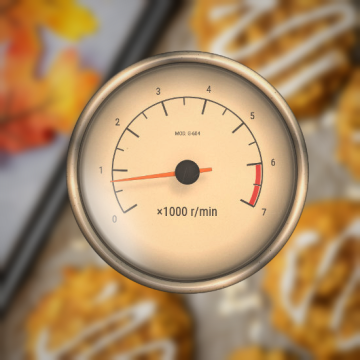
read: 750 rpm
